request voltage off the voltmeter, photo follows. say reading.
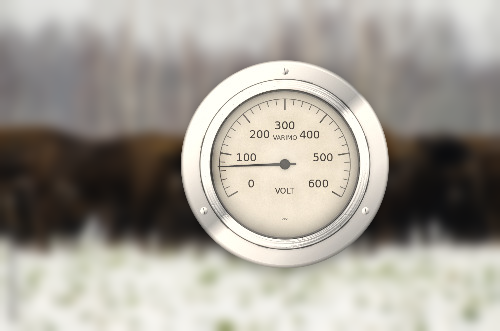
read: 70 V
